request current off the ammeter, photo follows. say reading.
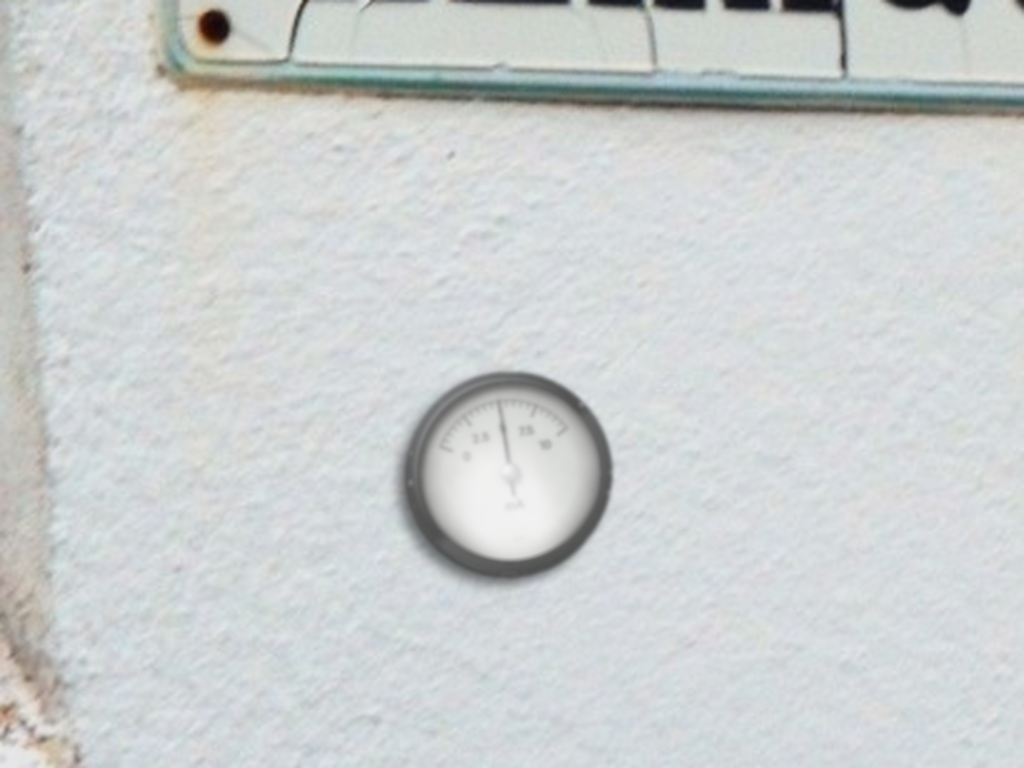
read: 5 mA
